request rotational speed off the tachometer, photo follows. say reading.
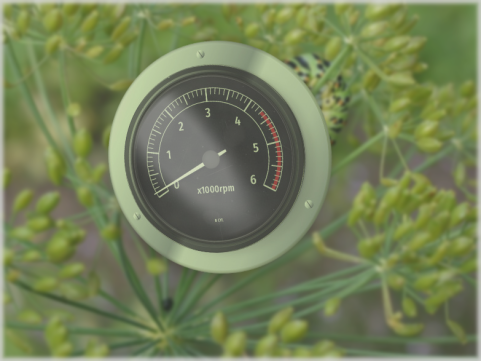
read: 100 rpm
